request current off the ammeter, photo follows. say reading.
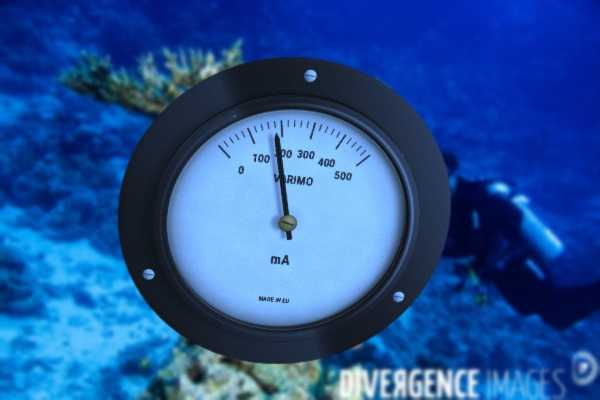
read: 180 mA
